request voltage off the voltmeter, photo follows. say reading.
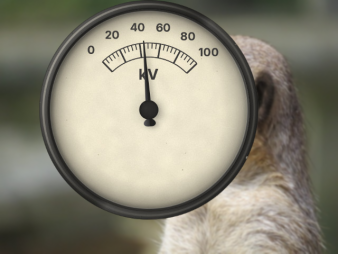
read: 44 kV
